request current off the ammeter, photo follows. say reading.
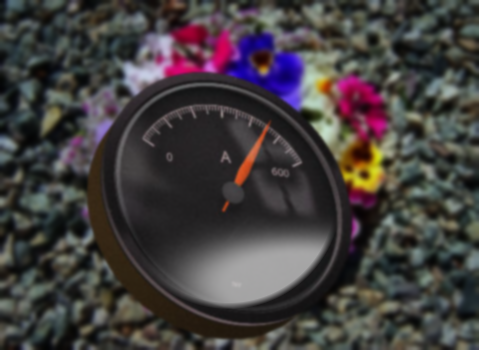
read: 450 A
